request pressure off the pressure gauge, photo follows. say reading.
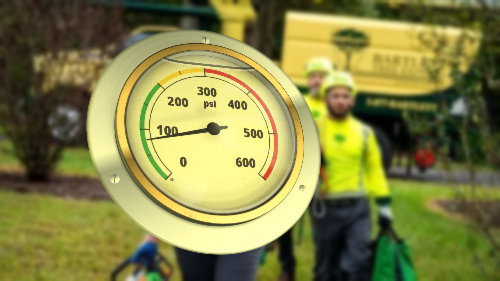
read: 75 psi
